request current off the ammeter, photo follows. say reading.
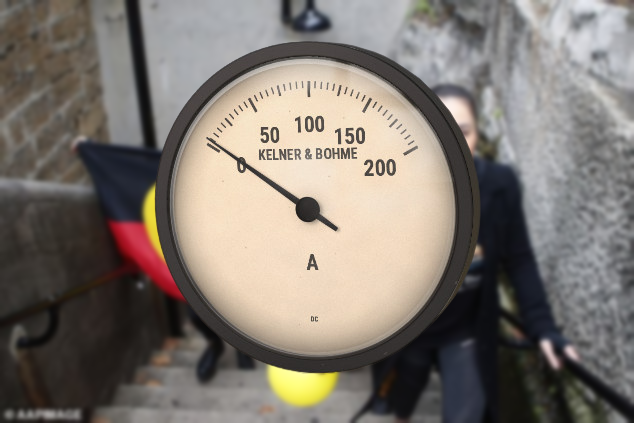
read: 5 A
